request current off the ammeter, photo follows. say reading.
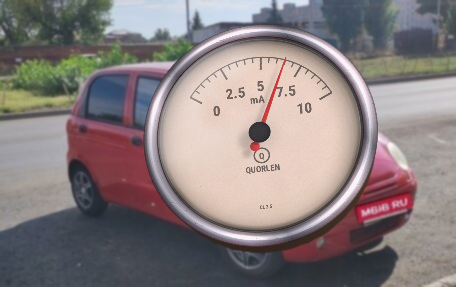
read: 6.5 mA
